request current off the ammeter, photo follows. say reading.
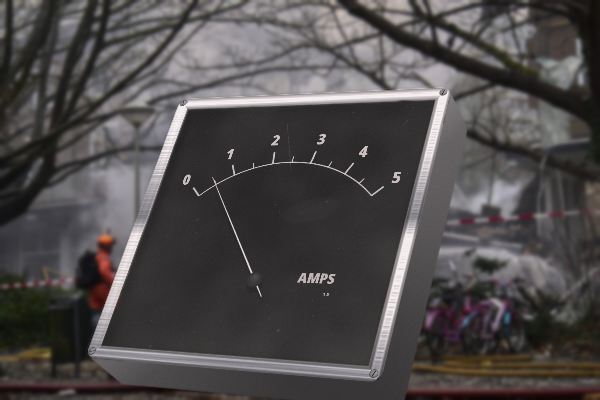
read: 0.5 A
